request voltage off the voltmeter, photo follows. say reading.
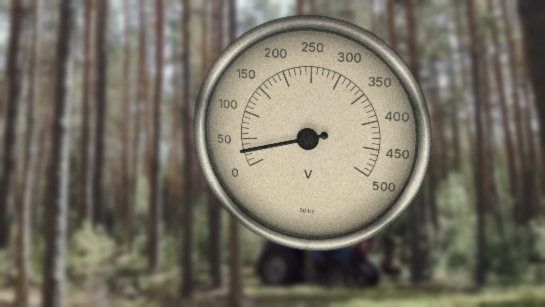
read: 30 V
